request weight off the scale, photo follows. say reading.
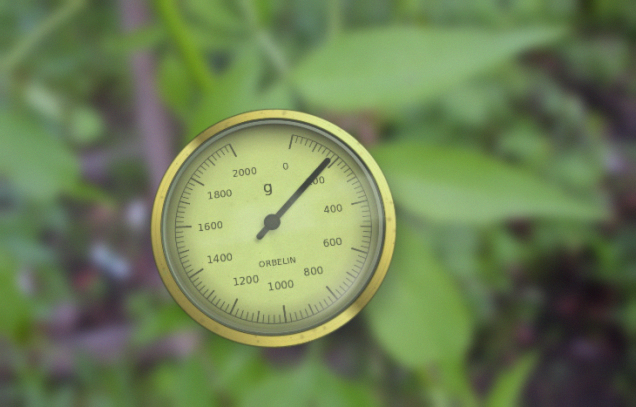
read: 180 g
